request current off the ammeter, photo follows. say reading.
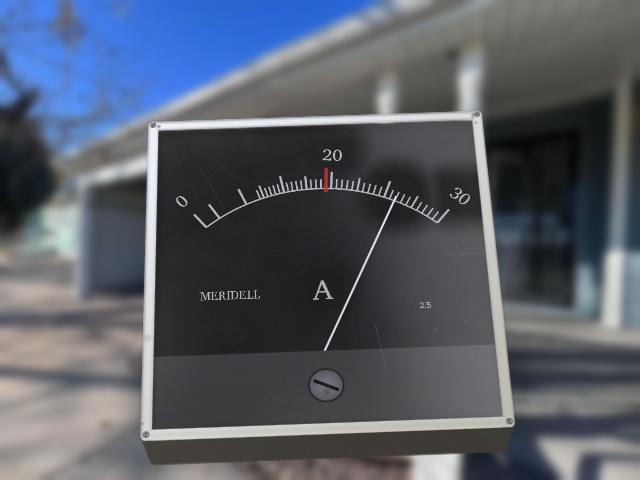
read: 26 A
